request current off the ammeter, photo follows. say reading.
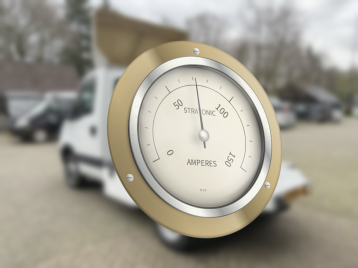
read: 70 A
